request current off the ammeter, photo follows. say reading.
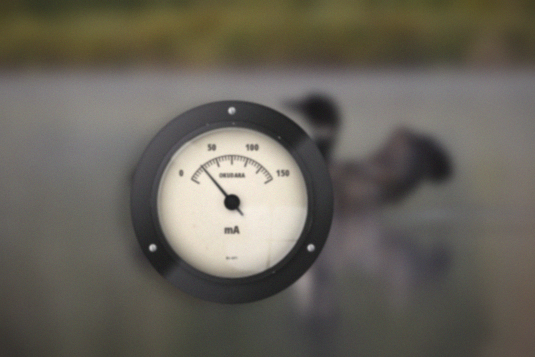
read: 25 mA
